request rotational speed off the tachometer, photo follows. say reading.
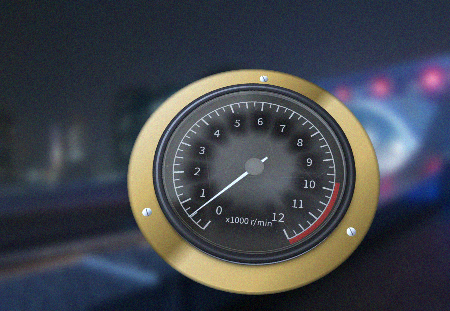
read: 500 rpm
